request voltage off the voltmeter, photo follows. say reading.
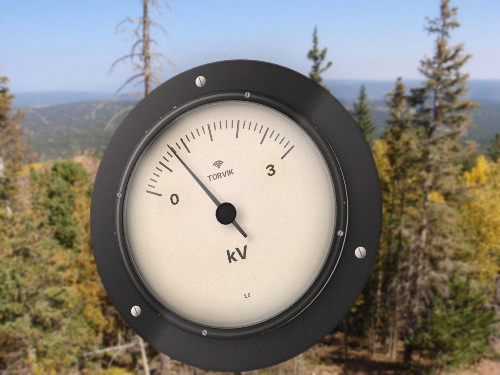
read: 0.8 kV
